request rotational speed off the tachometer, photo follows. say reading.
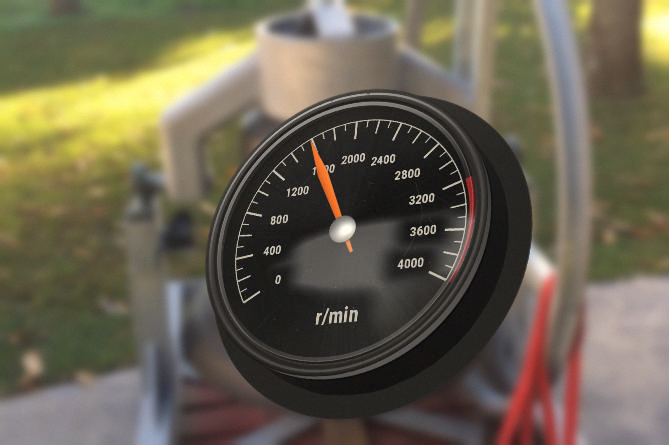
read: 1600 rpm
